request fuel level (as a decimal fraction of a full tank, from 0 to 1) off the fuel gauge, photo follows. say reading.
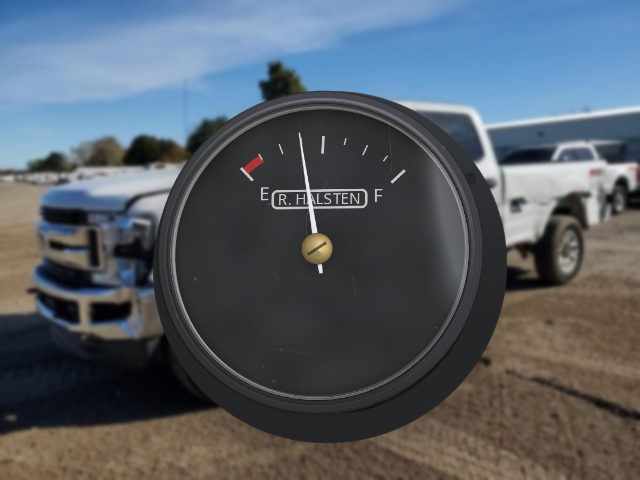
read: 0.375
